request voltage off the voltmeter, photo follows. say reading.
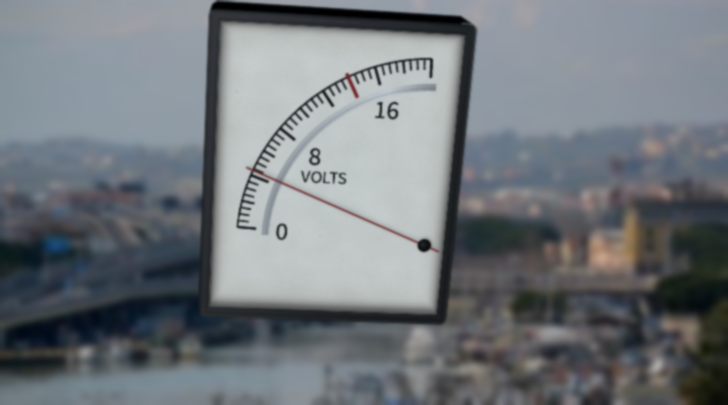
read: 4.5 V
